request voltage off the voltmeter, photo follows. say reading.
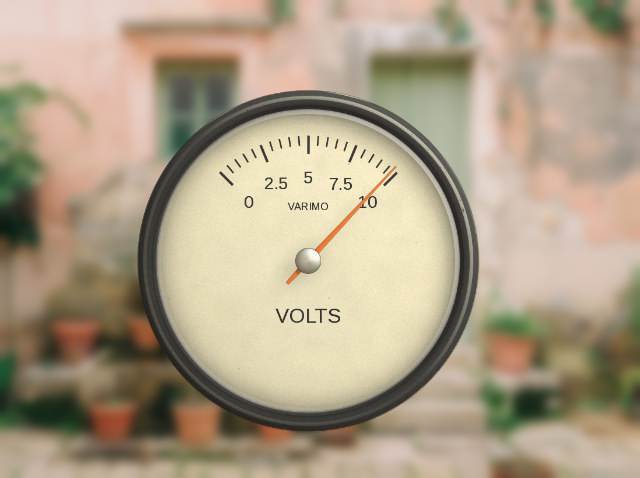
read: 9.75 V
